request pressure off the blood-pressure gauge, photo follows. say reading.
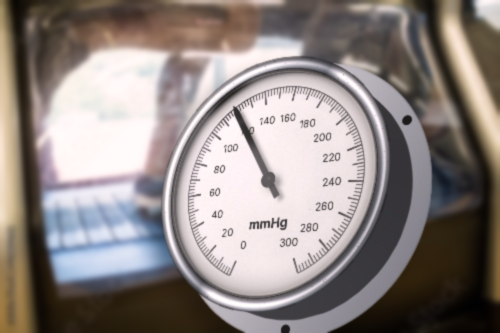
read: 120 mmHg
